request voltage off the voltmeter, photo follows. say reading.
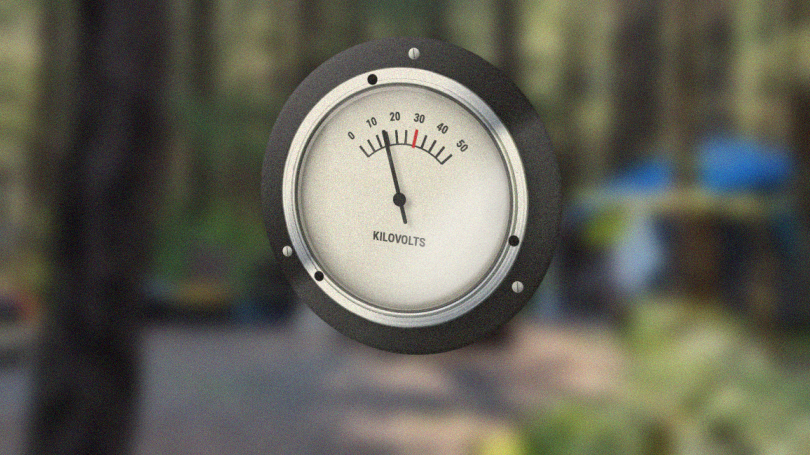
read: 15 kV
